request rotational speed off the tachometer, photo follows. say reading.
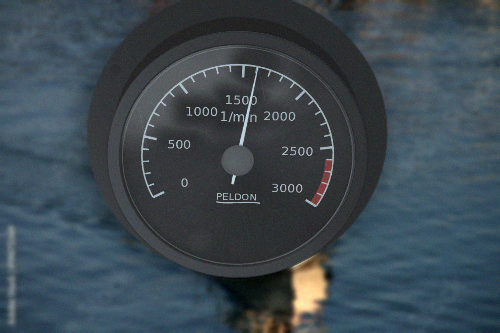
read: 1600 rpm
